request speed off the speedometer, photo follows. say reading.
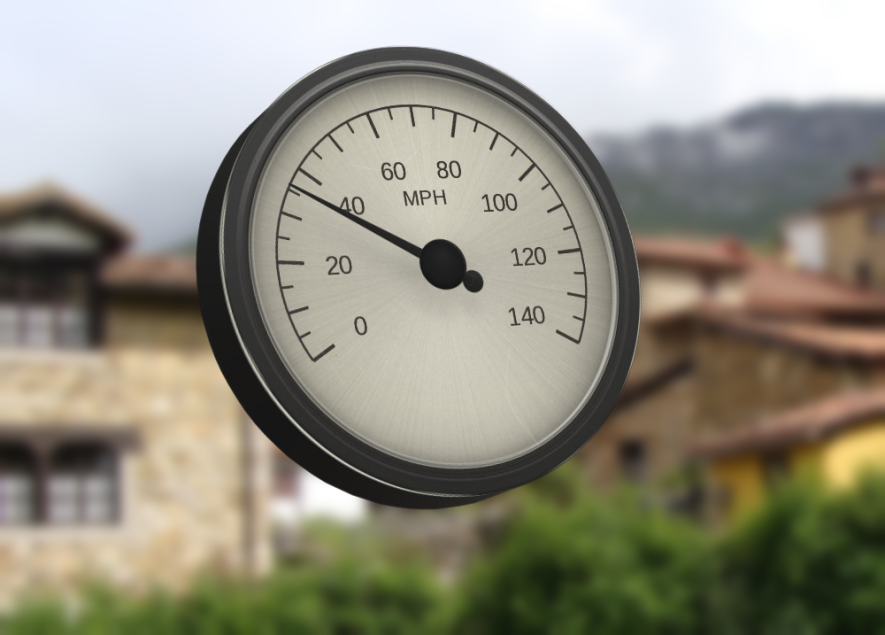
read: 35 mph
